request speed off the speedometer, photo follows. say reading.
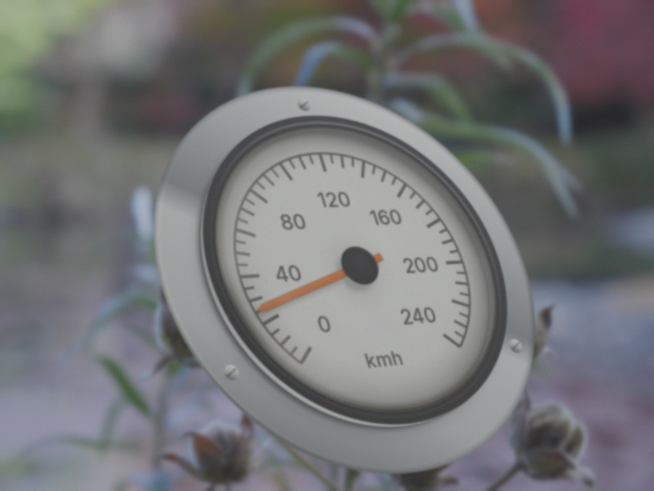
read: 25 km/h
